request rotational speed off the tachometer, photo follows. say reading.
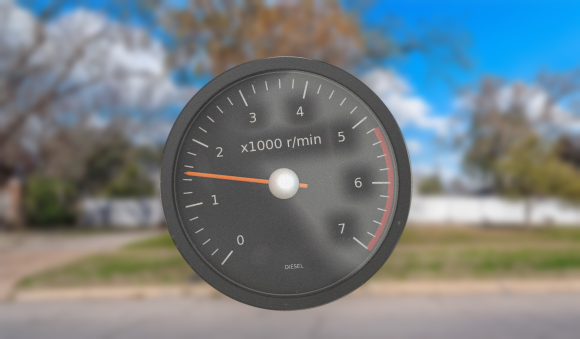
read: 1500 rpm
